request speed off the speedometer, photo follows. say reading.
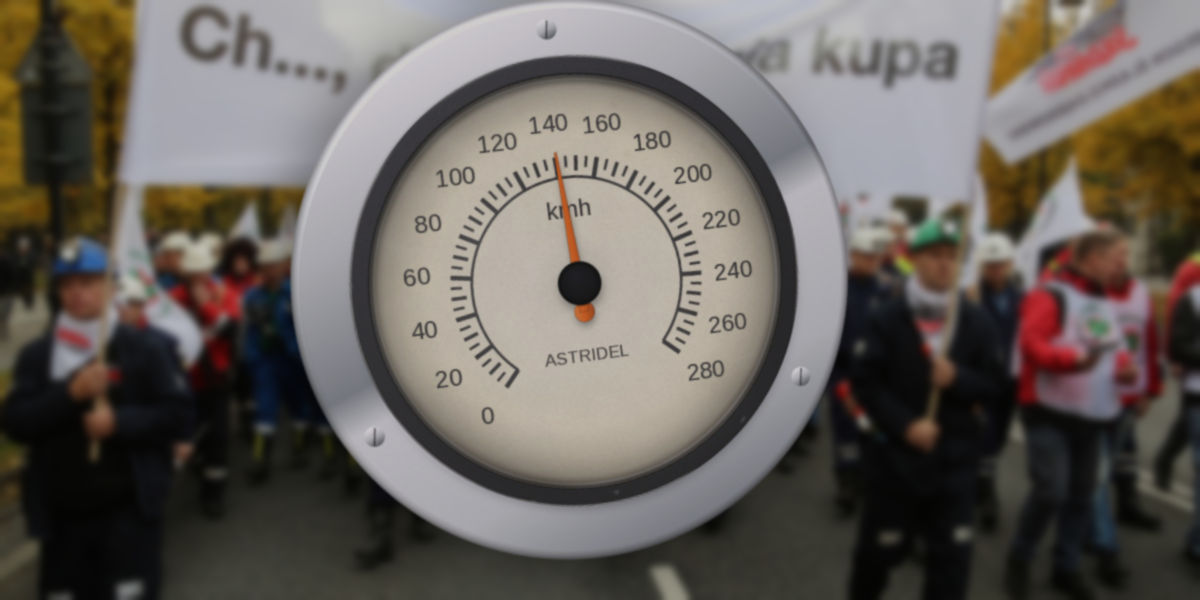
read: 140 km/h
